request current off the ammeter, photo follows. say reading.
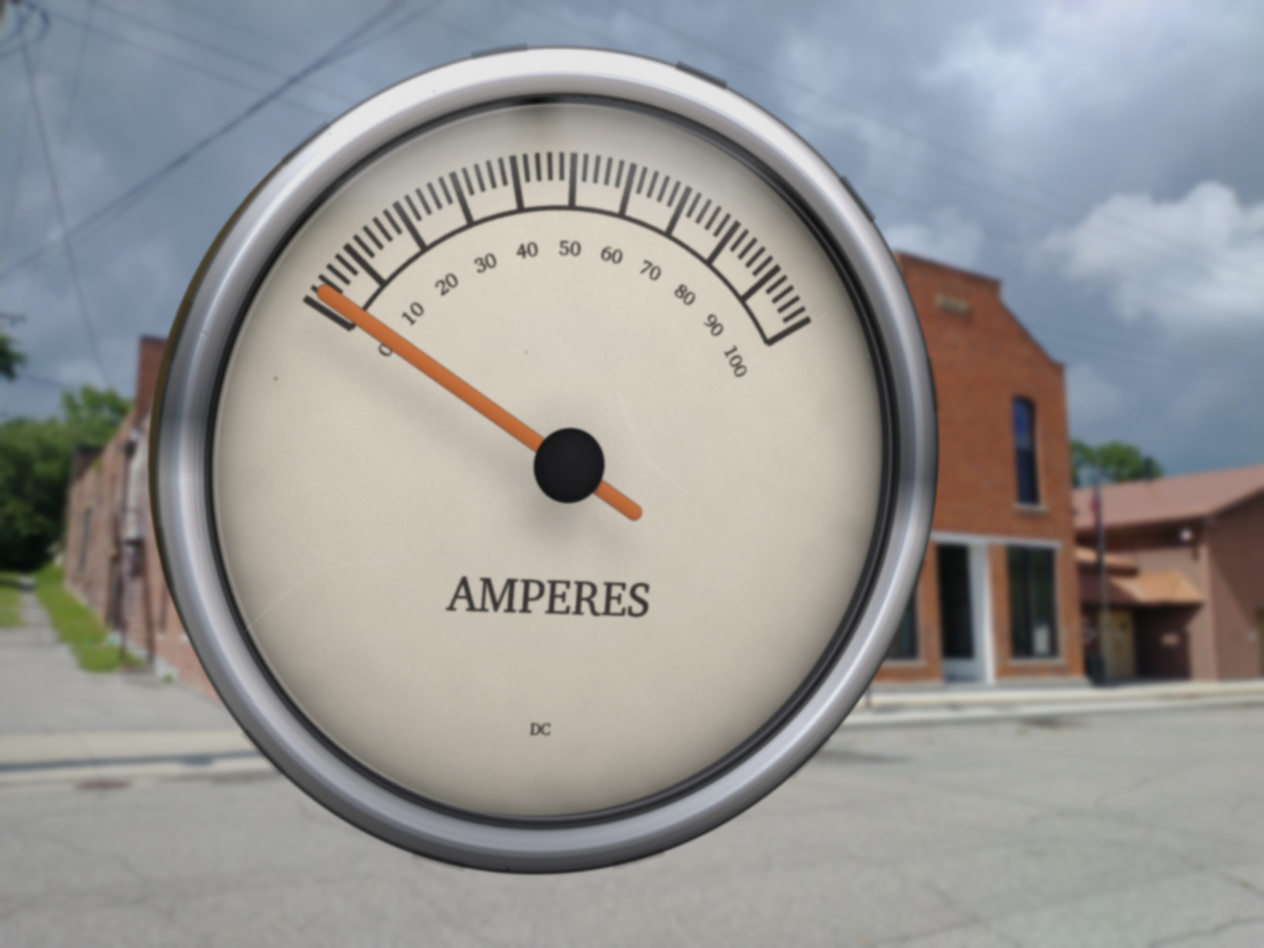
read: 2 A
